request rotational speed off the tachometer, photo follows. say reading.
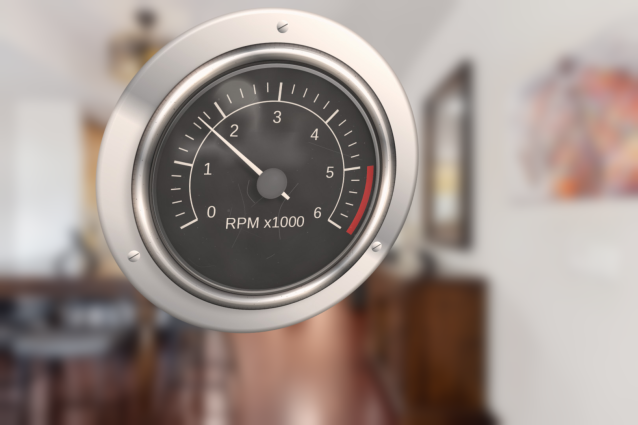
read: 1700 rpm
